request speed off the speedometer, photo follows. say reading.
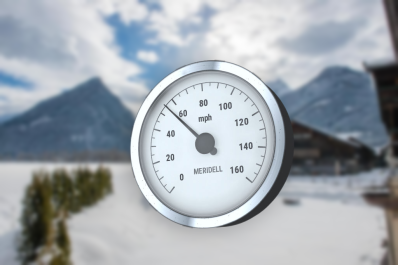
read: 55 mph
